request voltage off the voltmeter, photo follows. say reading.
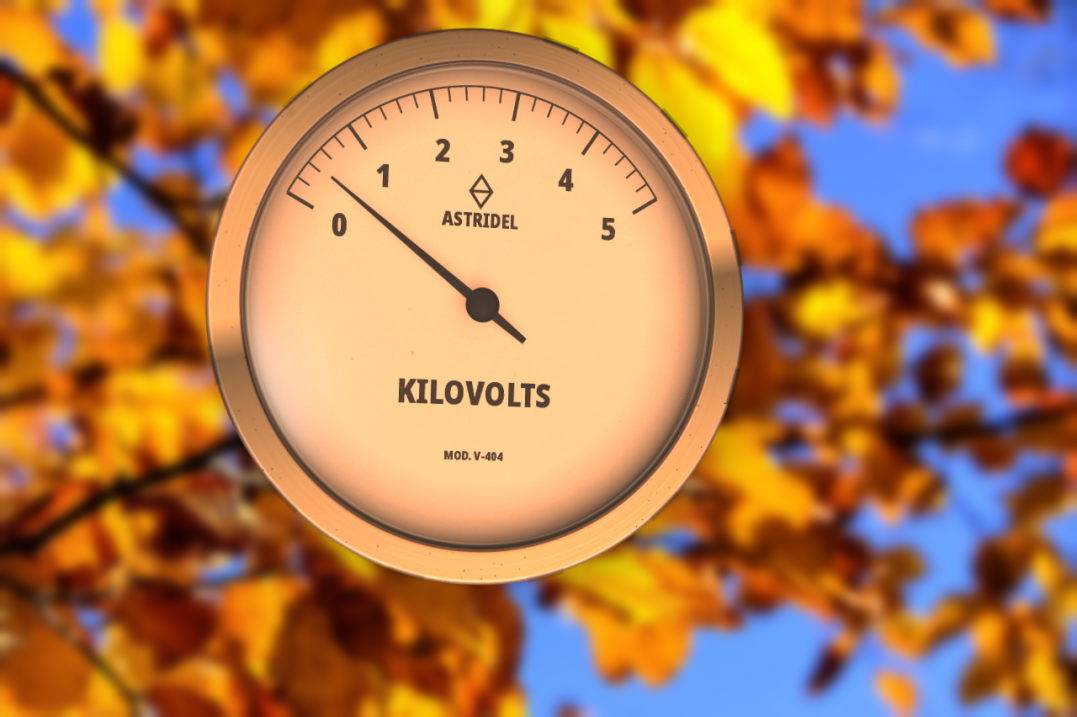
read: 0.4 kV
